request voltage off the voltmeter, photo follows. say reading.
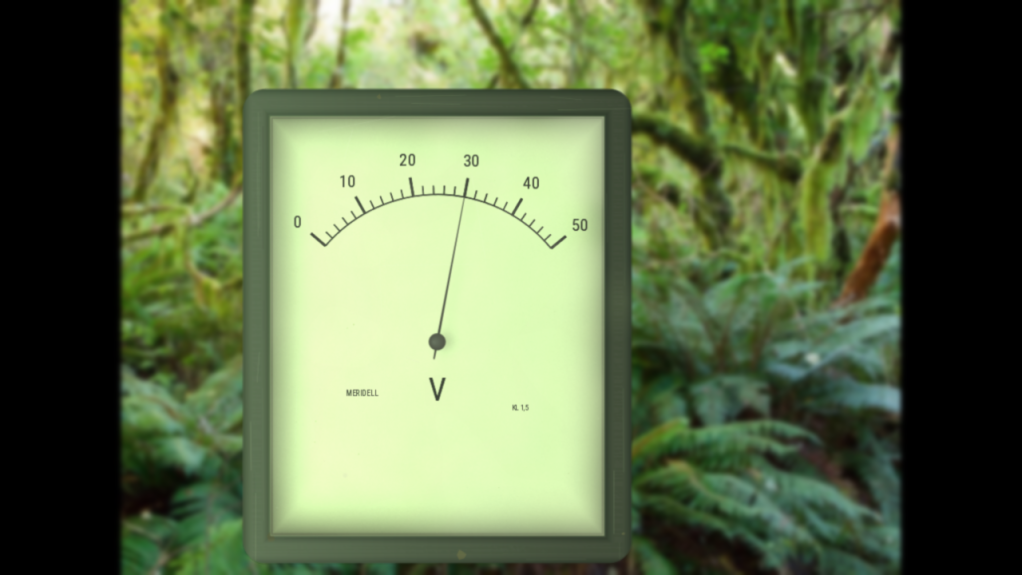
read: 30 V
